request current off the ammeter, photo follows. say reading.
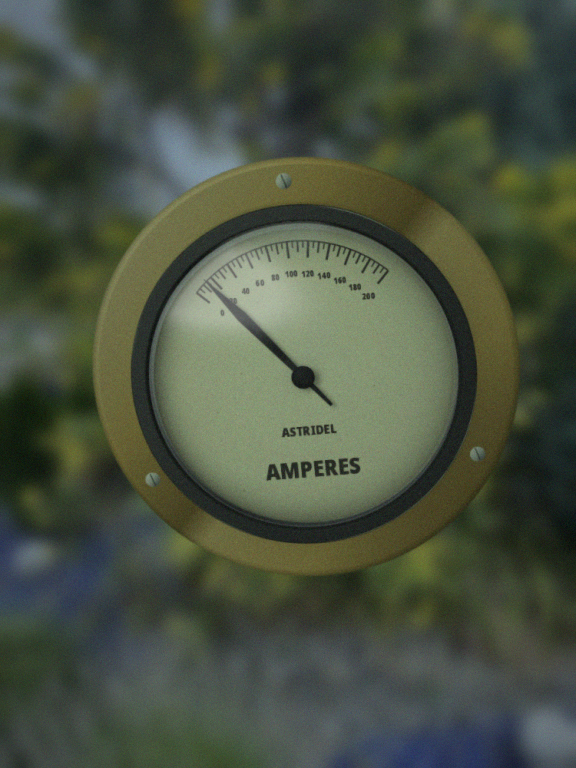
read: 15 A
